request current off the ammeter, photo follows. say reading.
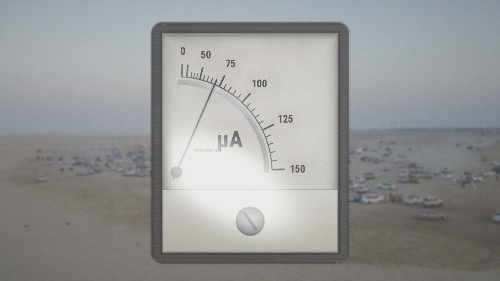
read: 70 µA
